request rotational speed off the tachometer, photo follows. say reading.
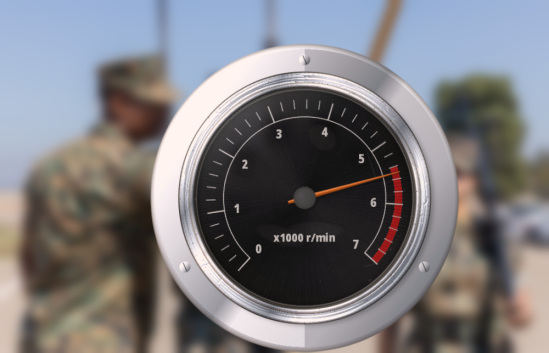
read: 5500 rpm
